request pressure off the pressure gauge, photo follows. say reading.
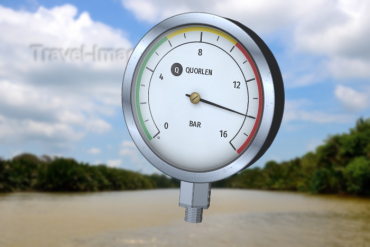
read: 14 bar
